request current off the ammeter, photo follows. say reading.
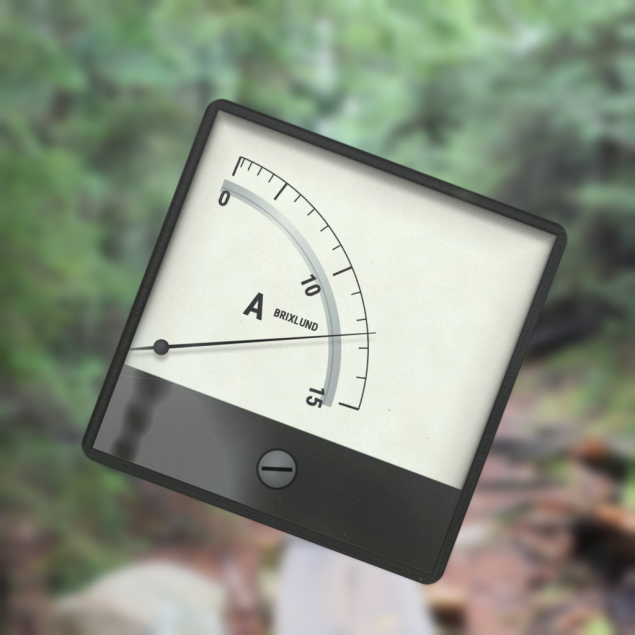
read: 12.5 A
